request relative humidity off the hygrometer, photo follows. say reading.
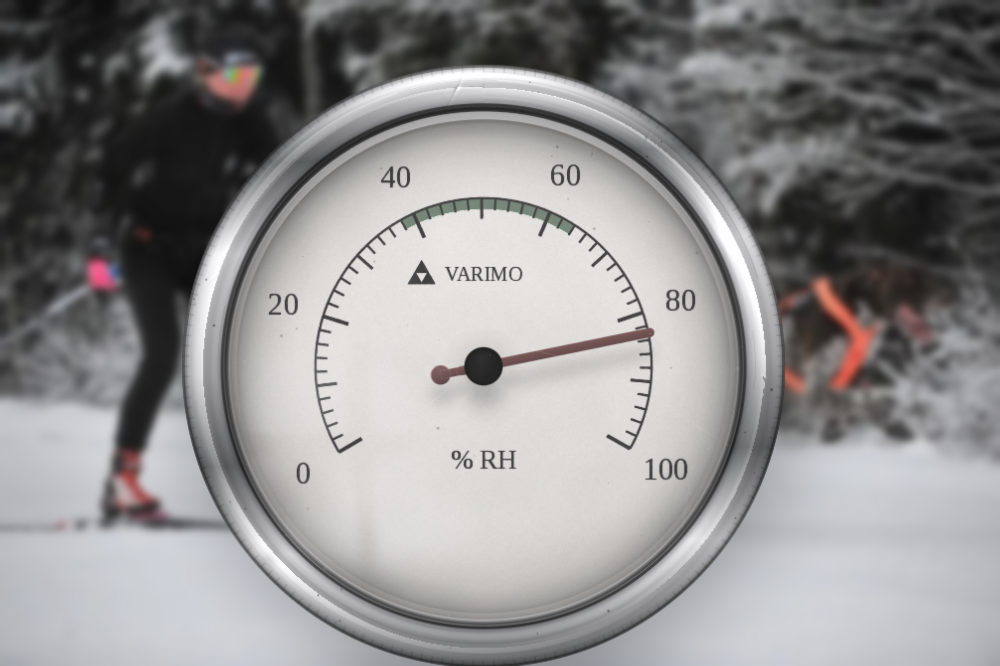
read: 83 %
